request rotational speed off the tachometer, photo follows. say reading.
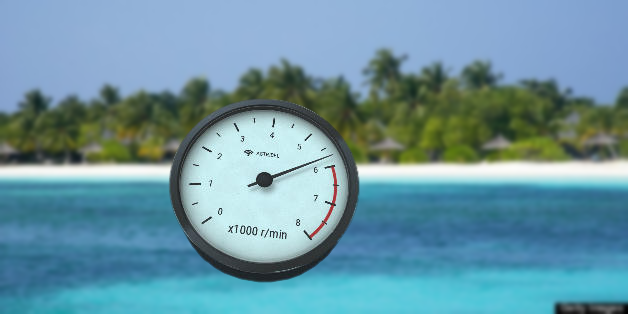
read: 5750 rpm
